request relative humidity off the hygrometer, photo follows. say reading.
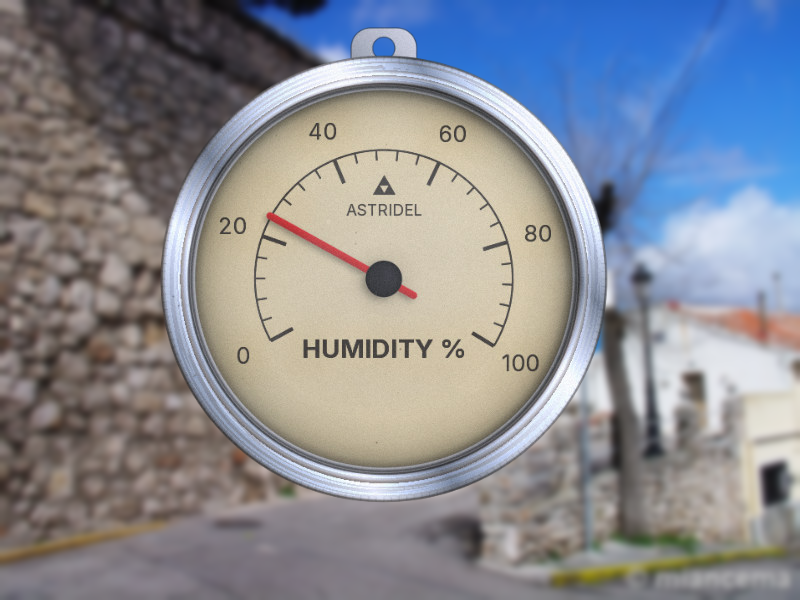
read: 24 %
